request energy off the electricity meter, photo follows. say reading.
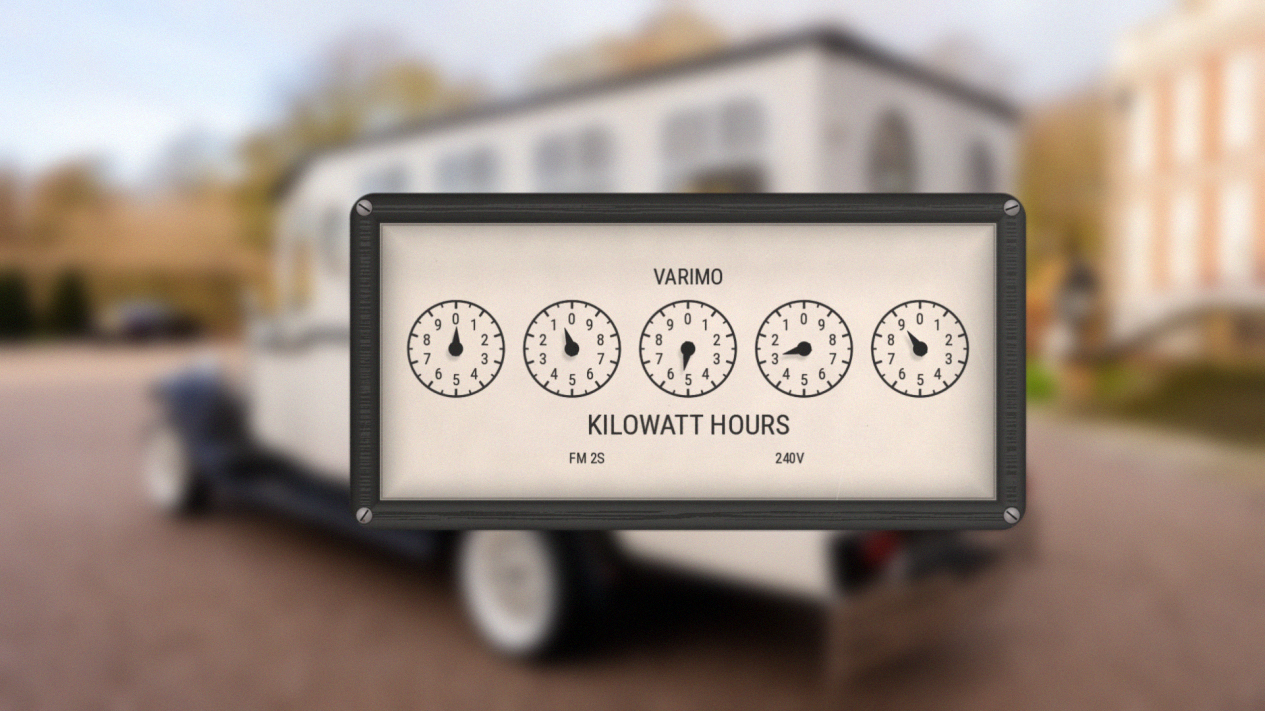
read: 529 kWh
